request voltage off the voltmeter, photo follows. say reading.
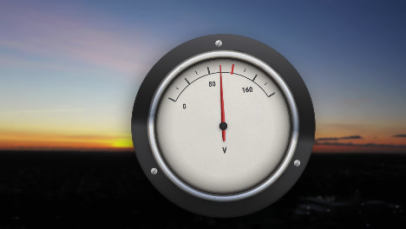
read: 100 V
